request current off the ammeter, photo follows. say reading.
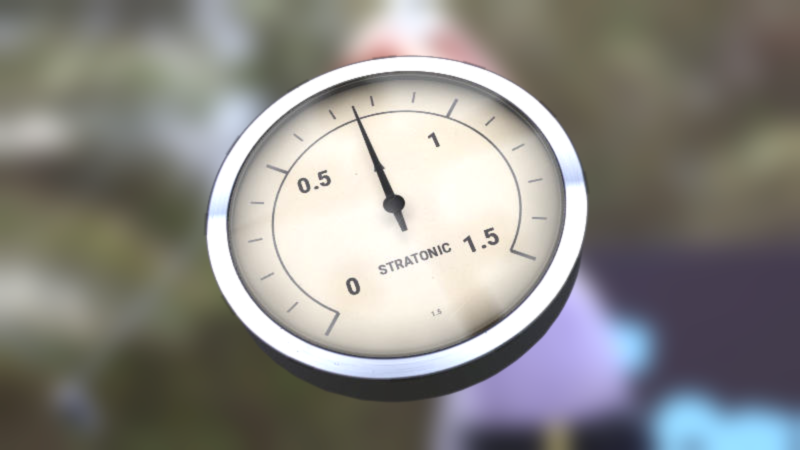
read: 0.75 A
